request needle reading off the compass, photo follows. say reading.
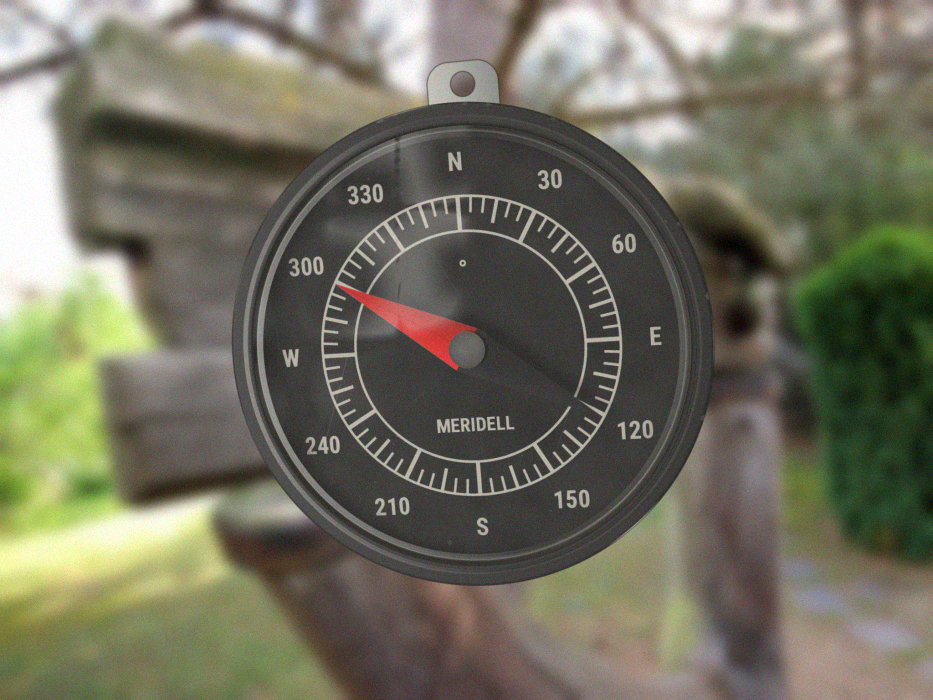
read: 300 °
